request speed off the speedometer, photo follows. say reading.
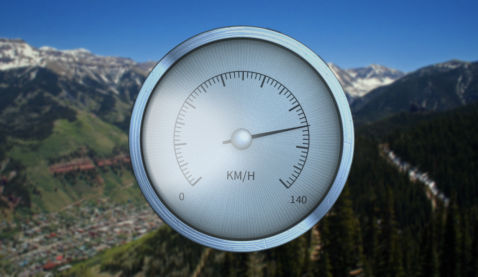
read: 110 km/h
